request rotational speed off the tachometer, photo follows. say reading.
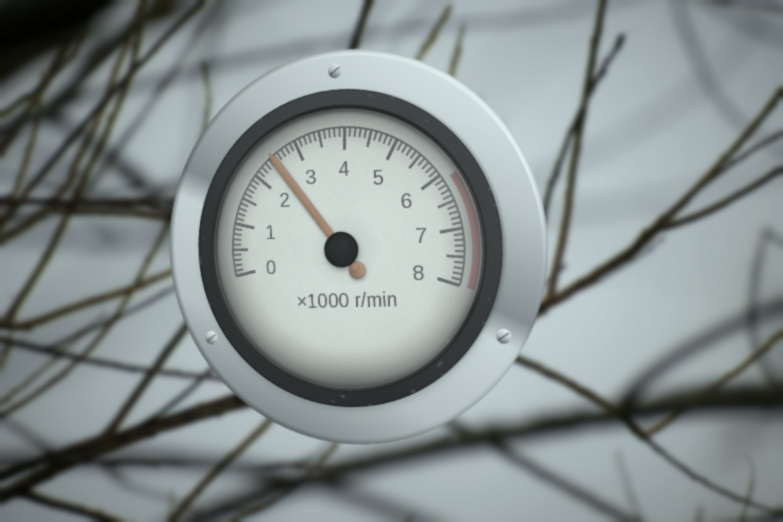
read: 2500 rpm
